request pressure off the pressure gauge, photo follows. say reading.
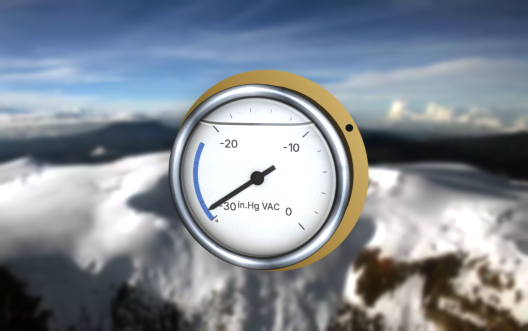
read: -29 inHg
